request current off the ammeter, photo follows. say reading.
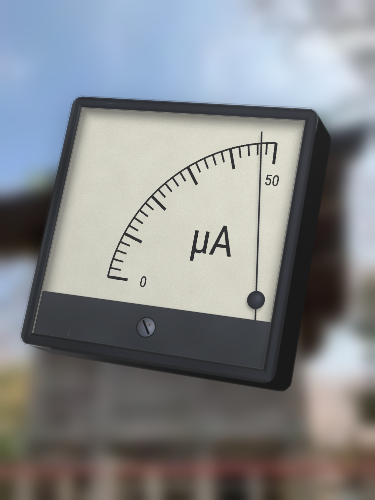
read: 47 µA
